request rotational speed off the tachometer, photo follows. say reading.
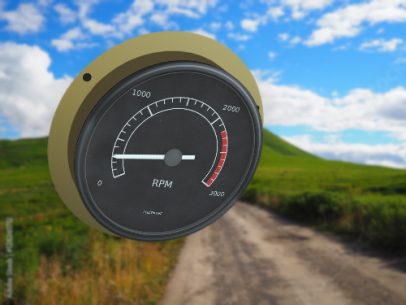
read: 300 rpm
